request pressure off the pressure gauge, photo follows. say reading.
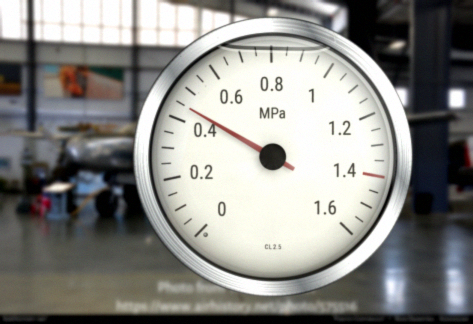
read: 0.45 MPa
